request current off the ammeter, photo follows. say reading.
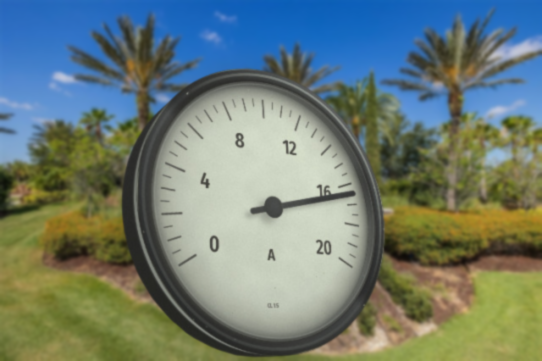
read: 16.5 A
